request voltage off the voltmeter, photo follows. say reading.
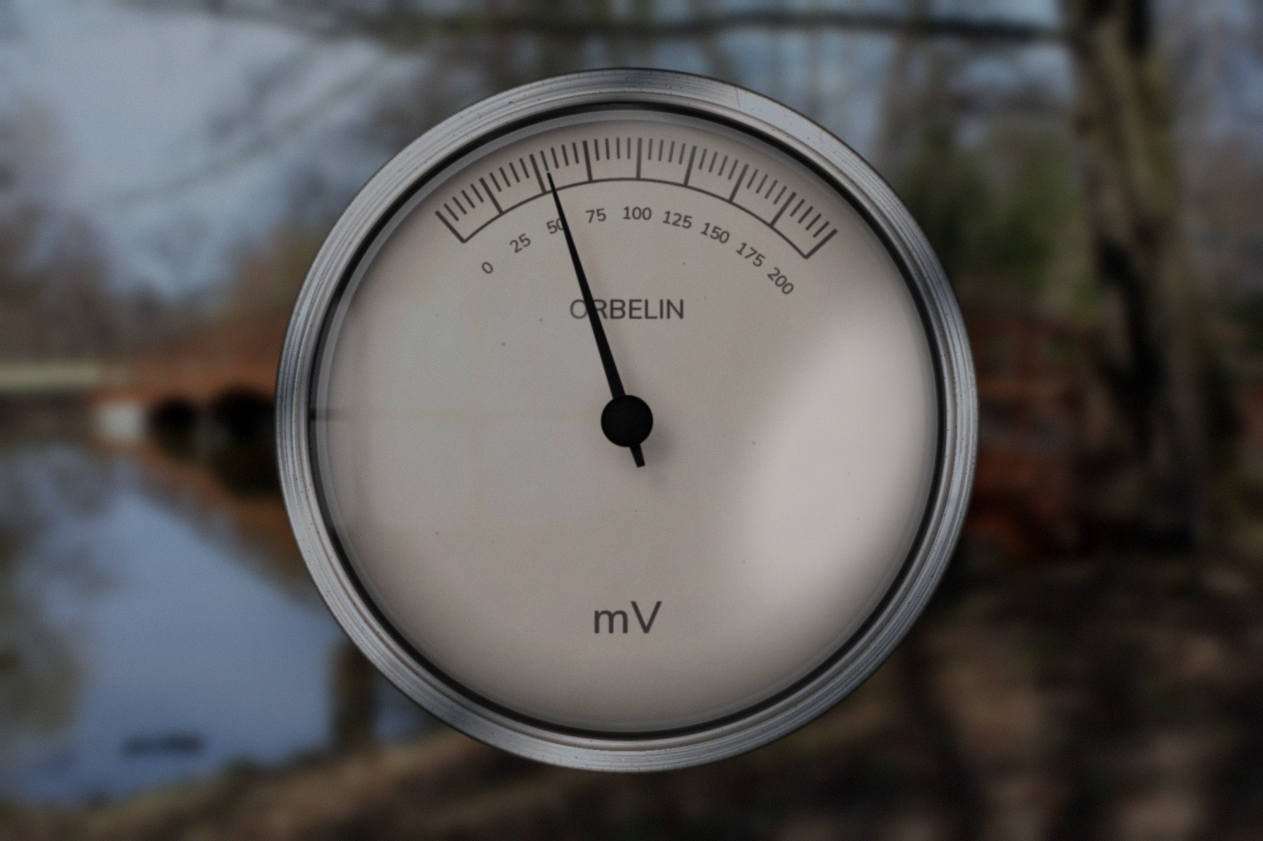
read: 55 mV
